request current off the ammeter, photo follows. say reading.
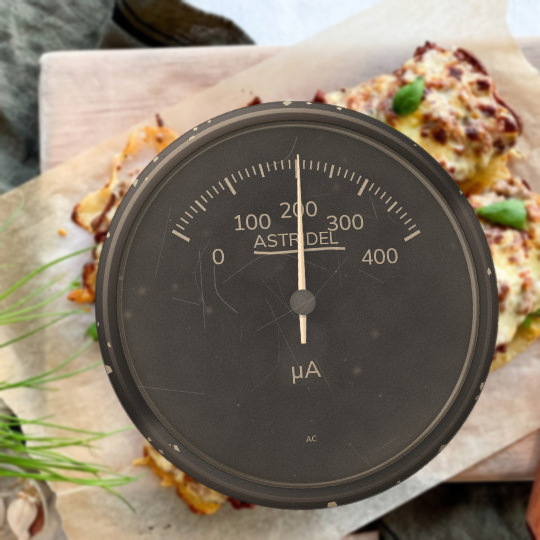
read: 200 µA
